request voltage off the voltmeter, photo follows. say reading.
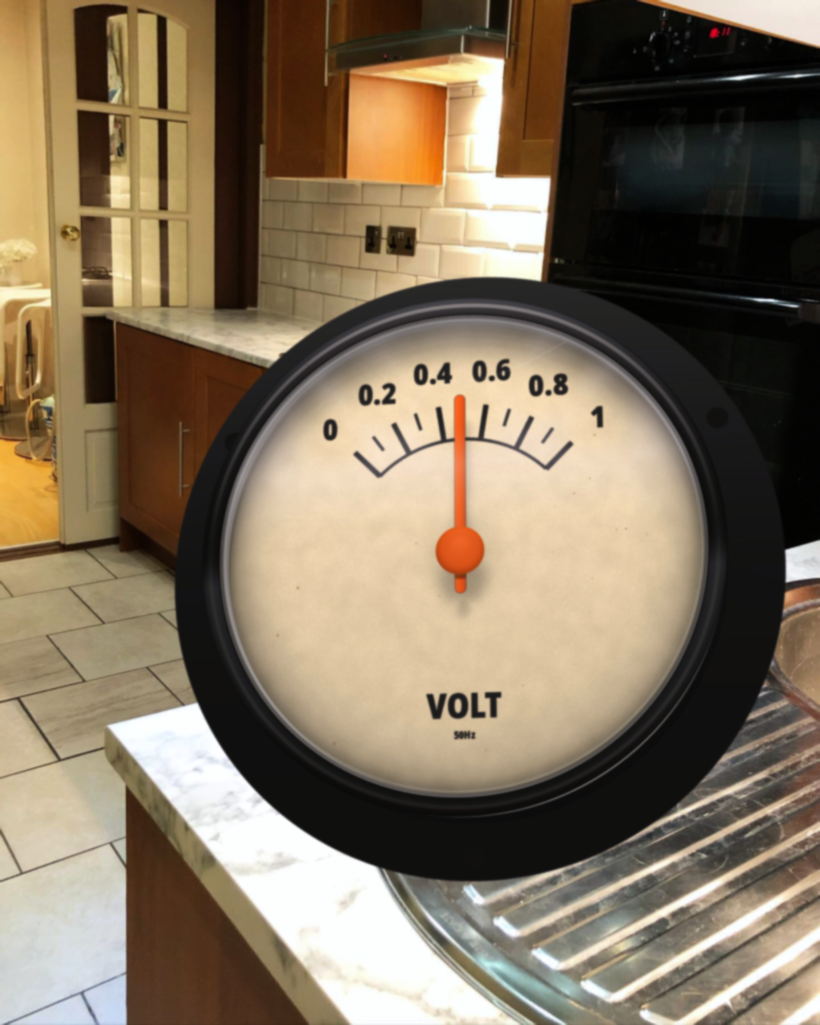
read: 0.5 V
